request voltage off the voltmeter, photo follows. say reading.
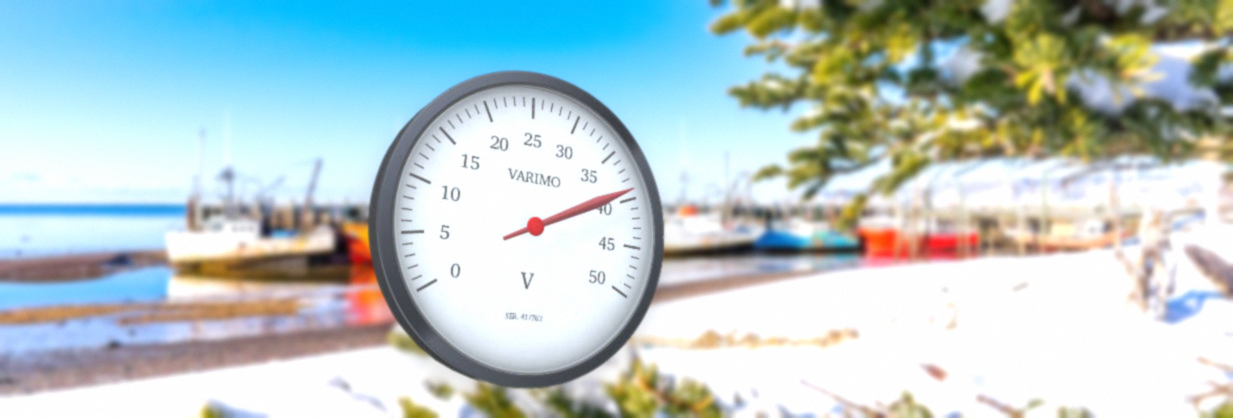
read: 39 V
